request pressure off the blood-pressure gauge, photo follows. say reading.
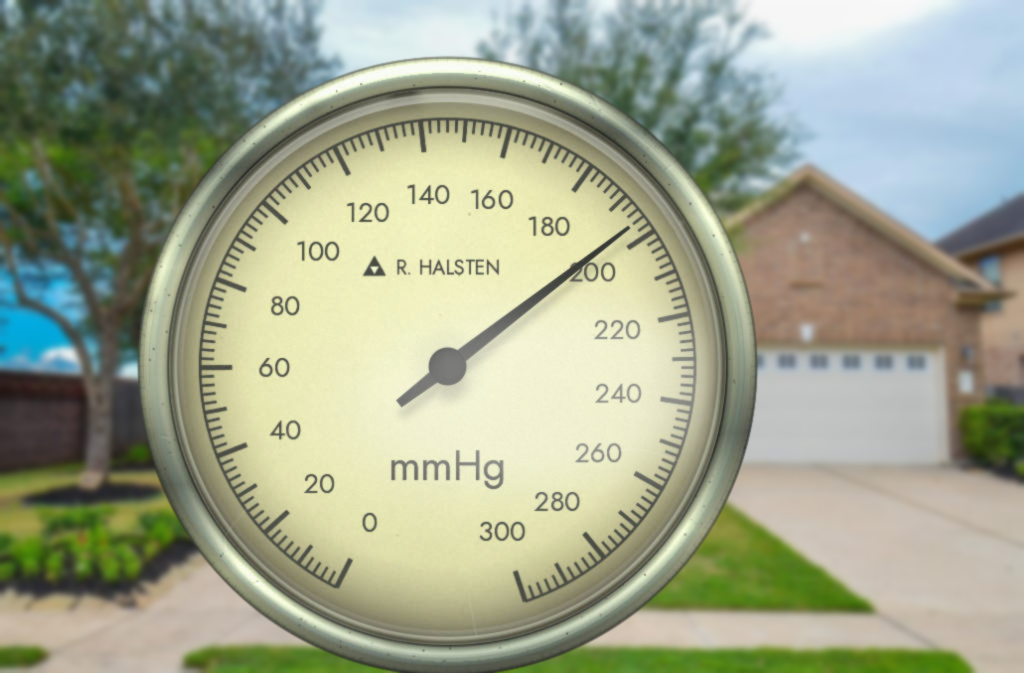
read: 196 mmHg
